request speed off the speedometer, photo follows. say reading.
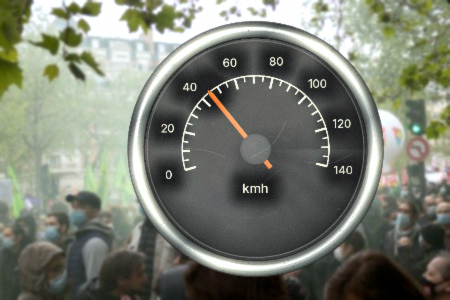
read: 45 km/h
